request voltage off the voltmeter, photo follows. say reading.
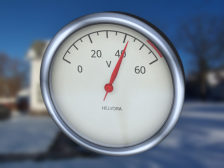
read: 42.5 V
